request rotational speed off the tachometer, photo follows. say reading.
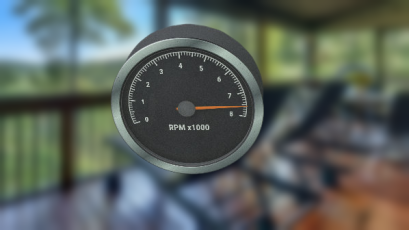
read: 7500 rpm
